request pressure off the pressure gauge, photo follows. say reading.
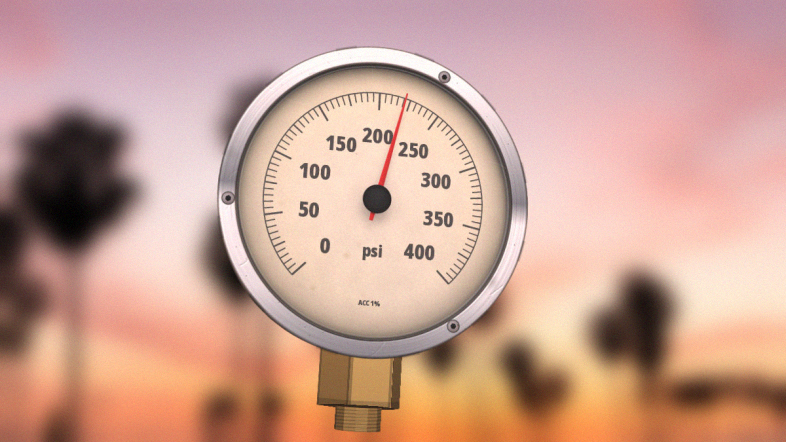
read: 220 psi
